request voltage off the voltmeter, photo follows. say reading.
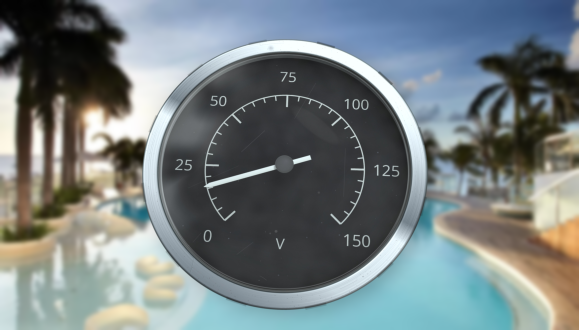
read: 15 V
